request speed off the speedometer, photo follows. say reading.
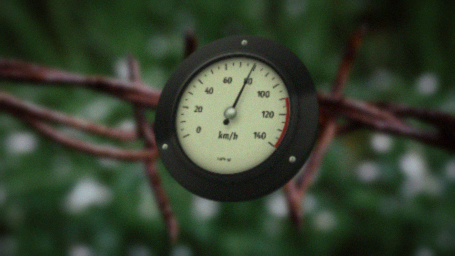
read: 80 km/h
